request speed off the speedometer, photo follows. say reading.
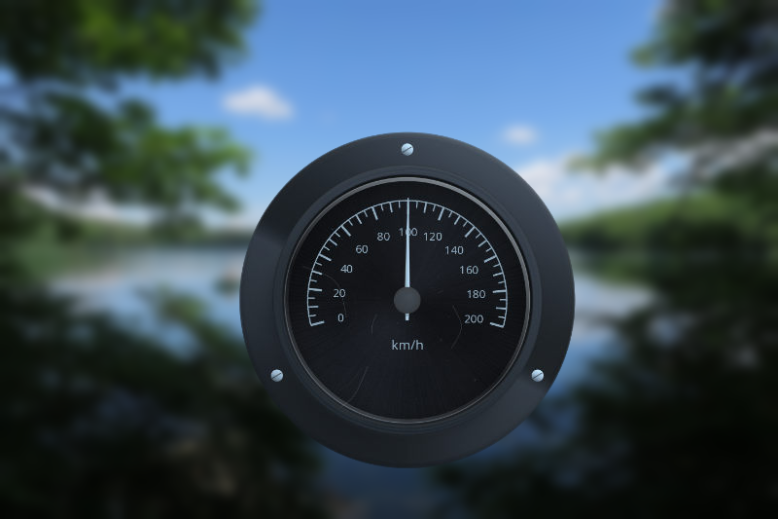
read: 100 km/h
